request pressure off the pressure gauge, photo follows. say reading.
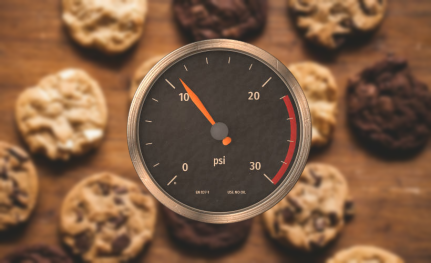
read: 11 psi
